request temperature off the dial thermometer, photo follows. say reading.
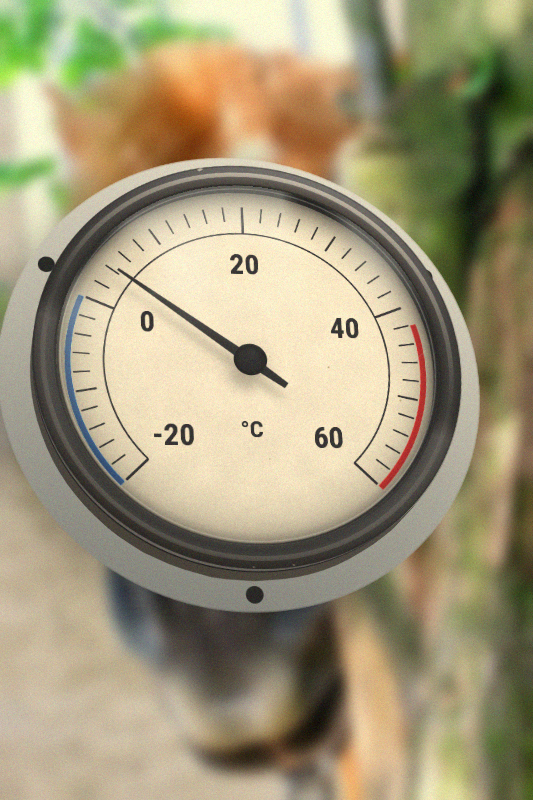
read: 4 °C
